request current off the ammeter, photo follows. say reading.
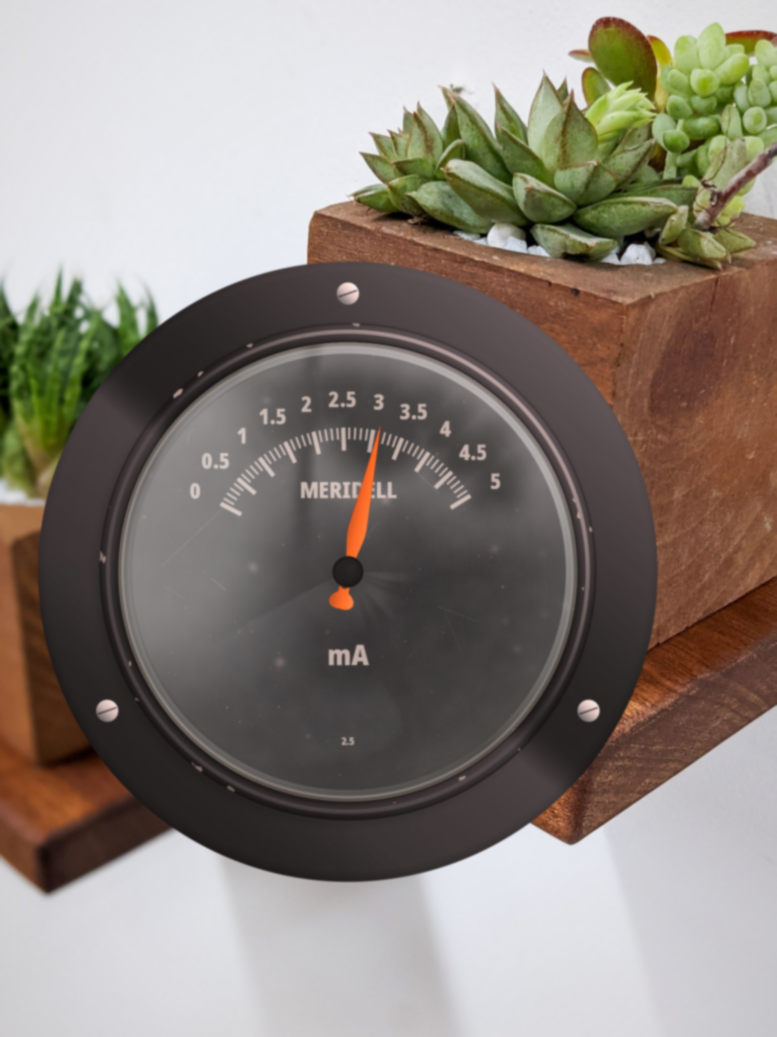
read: 3.1 mA
